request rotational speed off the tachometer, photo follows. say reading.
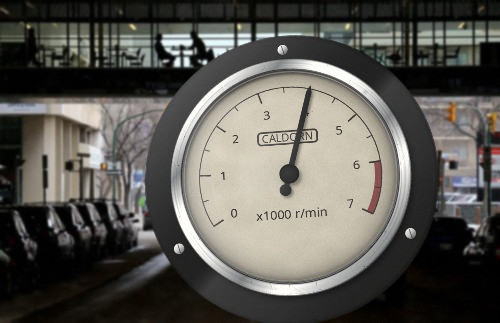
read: 4000 rpm
